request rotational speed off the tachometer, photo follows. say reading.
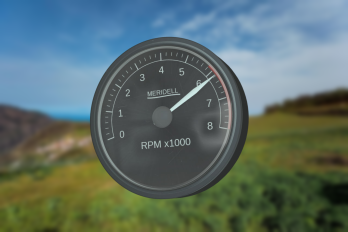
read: 6200 rpm
